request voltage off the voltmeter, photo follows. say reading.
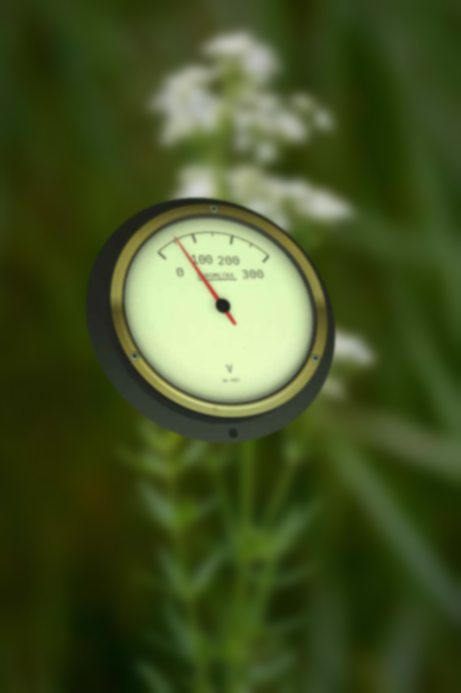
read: 50 V
